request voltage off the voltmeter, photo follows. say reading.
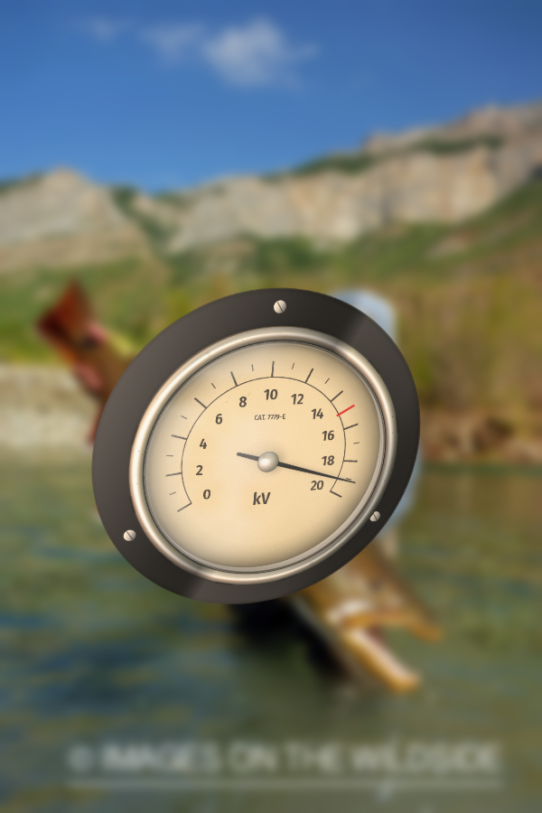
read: 19 kV
